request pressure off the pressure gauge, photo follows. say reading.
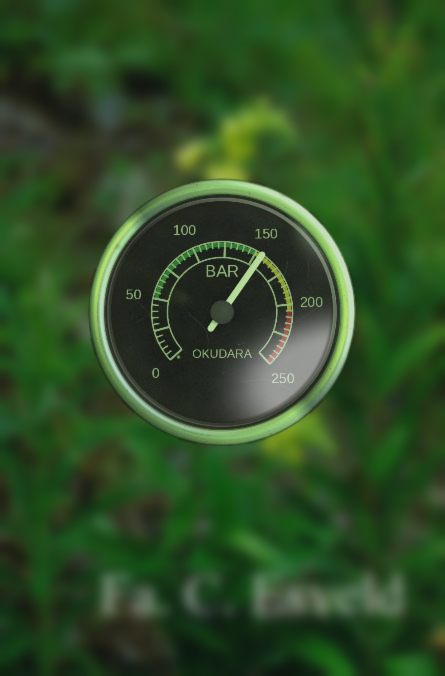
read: 155 bar
